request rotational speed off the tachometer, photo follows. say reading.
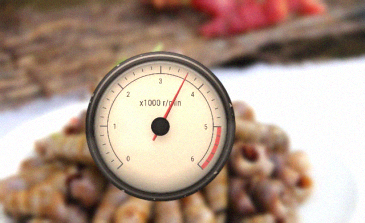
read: 3600 rpm
